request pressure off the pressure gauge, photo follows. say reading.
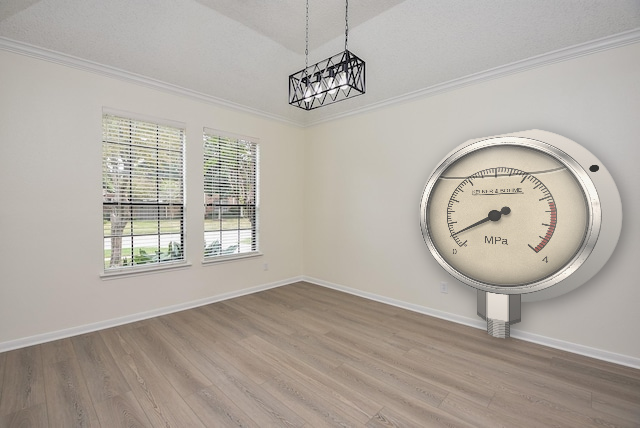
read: 0.25 MPa
